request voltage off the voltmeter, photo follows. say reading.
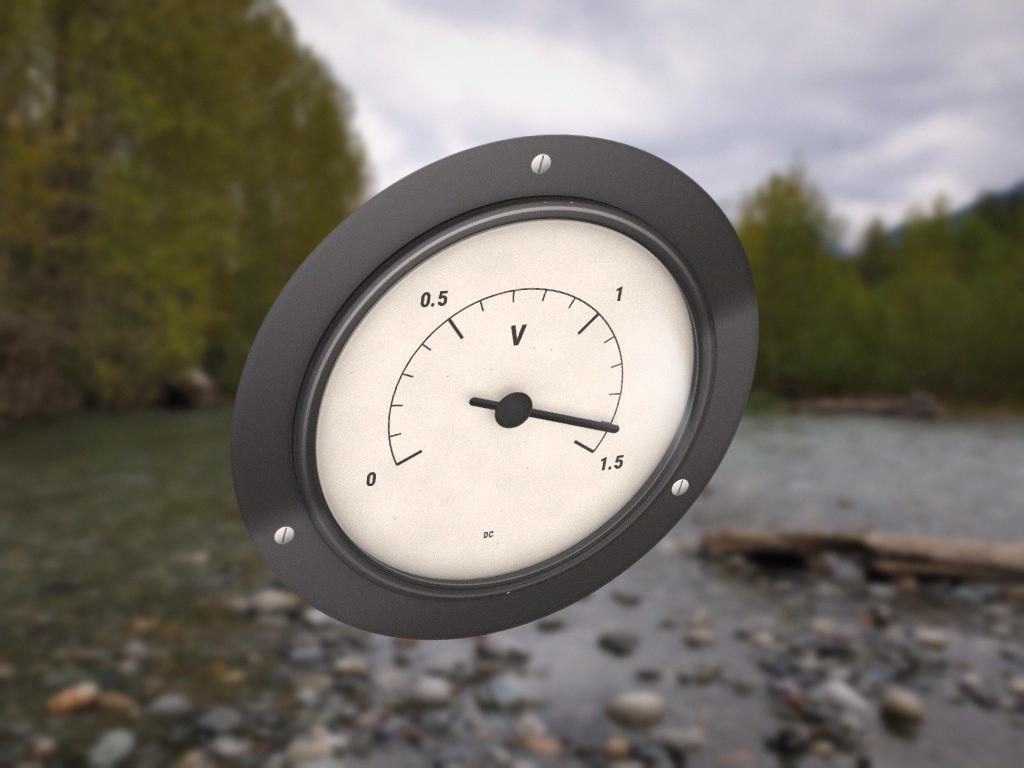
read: 1.4 V
